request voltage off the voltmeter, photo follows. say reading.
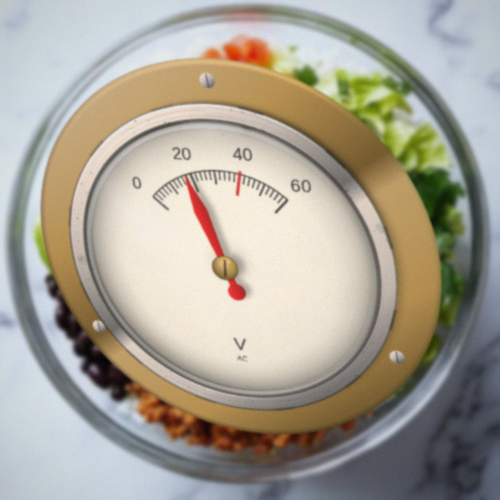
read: 20 V
